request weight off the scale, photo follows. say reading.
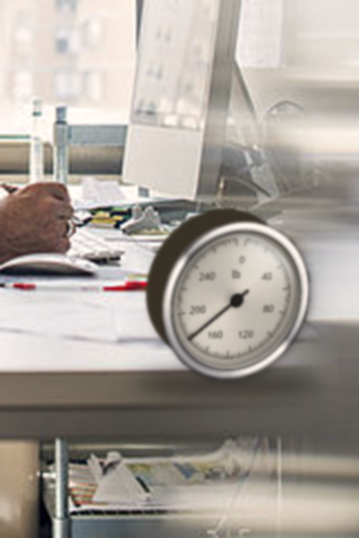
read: 180 lb
